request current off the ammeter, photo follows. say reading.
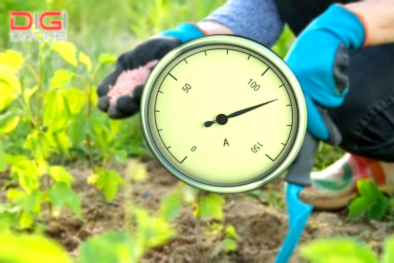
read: 115 A
